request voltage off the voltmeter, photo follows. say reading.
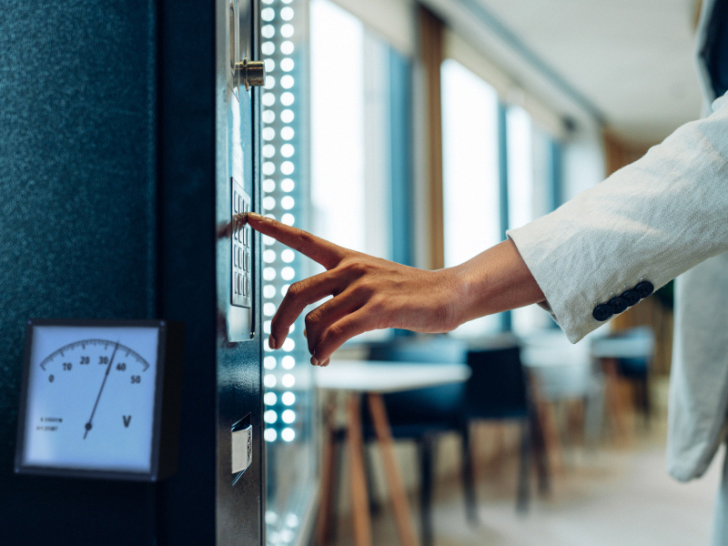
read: 35 V
